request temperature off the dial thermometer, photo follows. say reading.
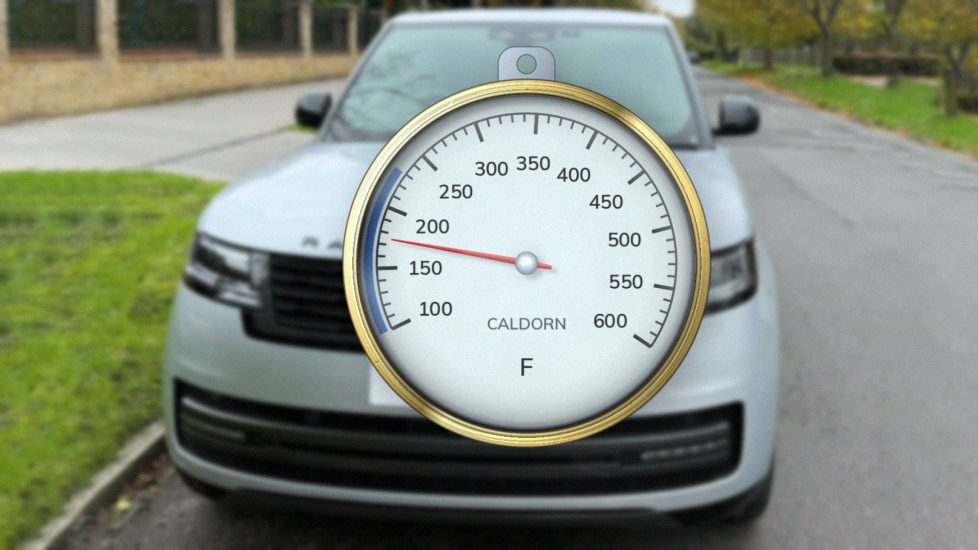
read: 175 °F
